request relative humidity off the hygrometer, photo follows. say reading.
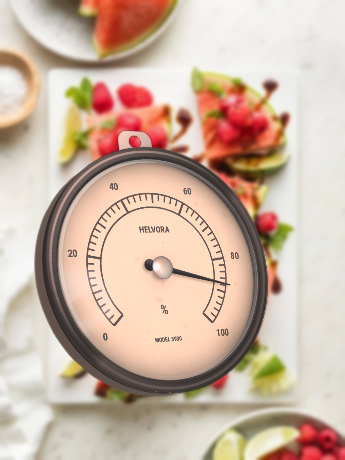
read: 88 %
